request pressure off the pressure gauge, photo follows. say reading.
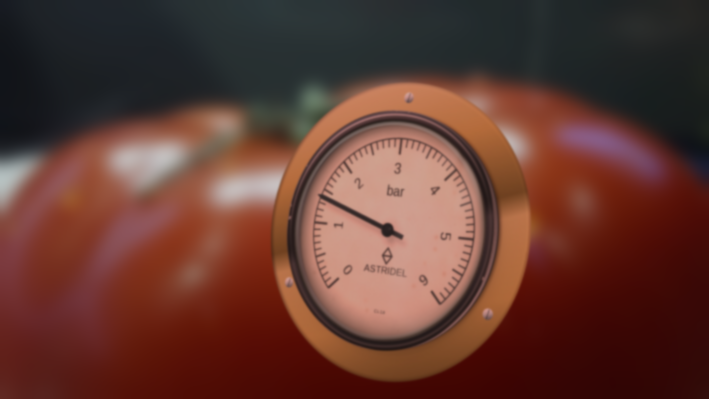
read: 1.4 bar
